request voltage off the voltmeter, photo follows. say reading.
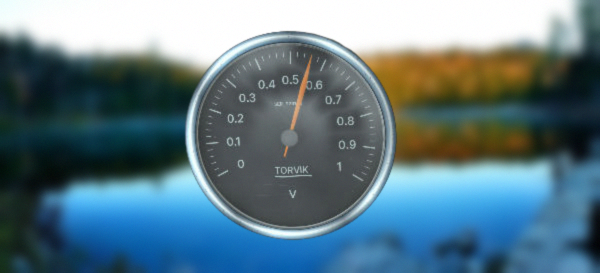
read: 0.56 V
